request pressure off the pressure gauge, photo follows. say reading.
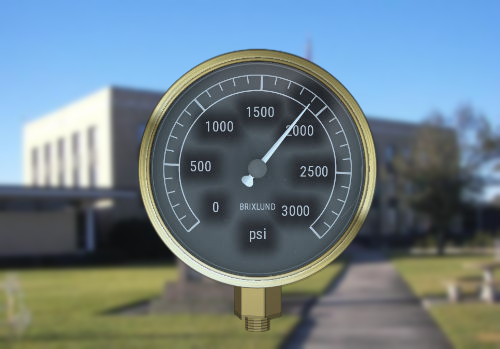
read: 1900 psi
